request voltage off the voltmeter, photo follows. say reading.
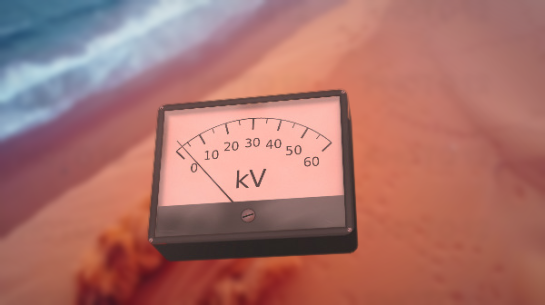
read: 2.5 kV
